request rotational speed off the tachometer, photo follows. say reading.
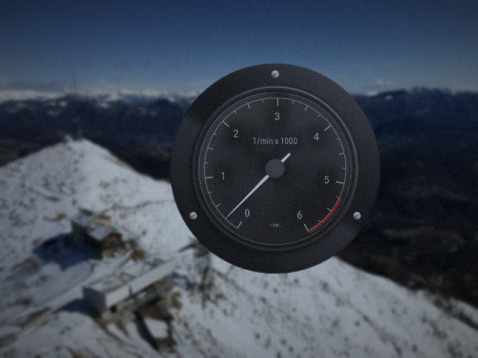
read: 250 rpm
